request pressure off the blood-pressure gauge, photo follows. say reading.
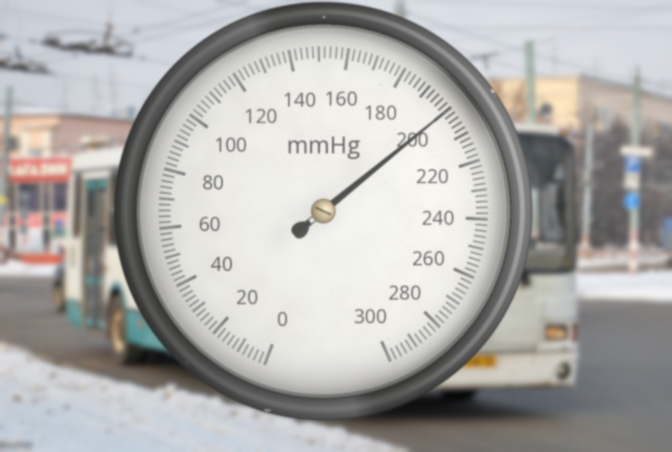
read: 200 mmHg
